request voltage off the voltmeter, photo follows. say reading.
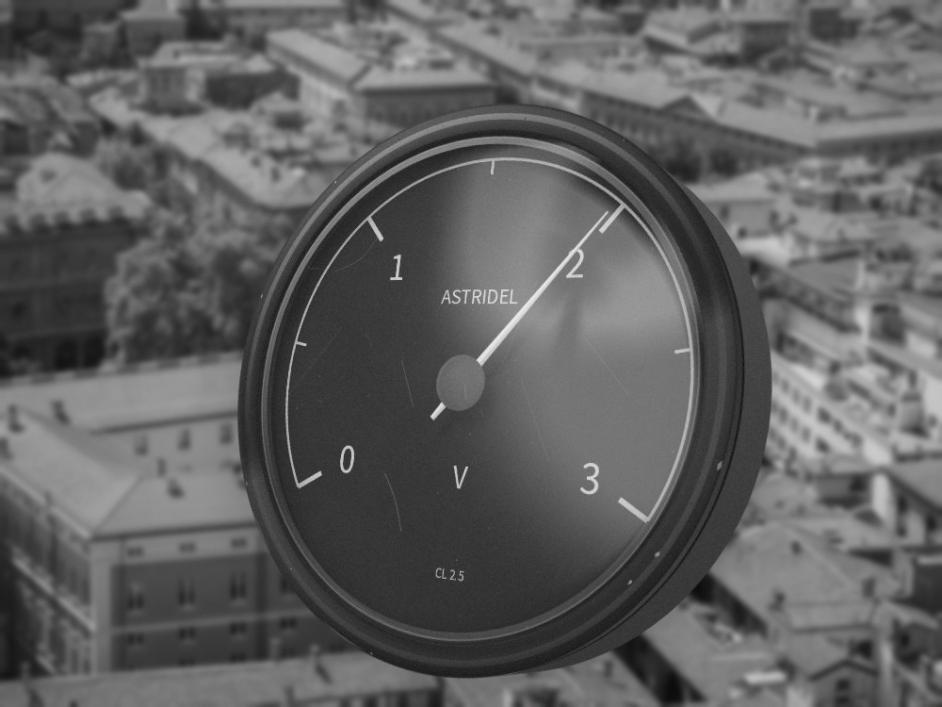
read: 2 V
